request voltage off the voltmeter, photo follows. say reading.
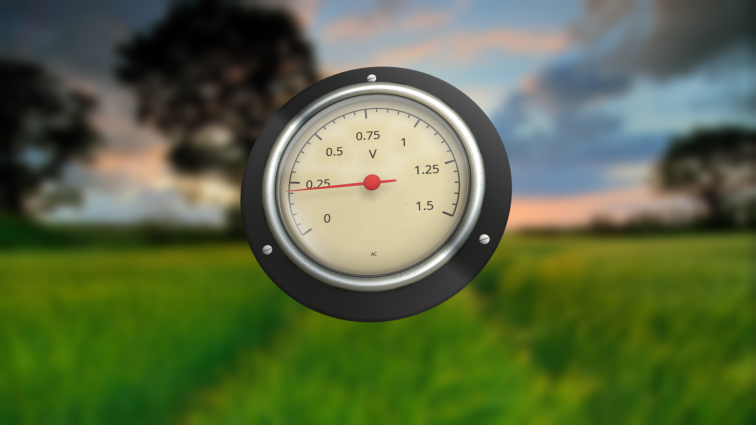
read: 0.2 V
